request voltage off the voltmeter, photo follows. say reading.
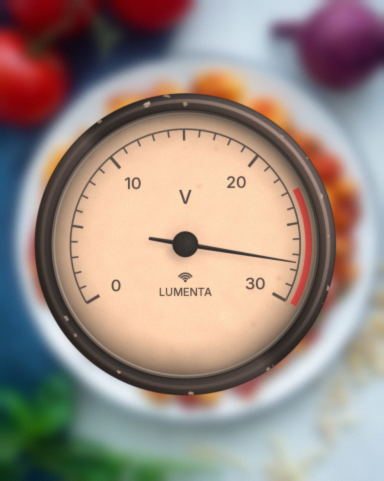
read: 27.5 V
